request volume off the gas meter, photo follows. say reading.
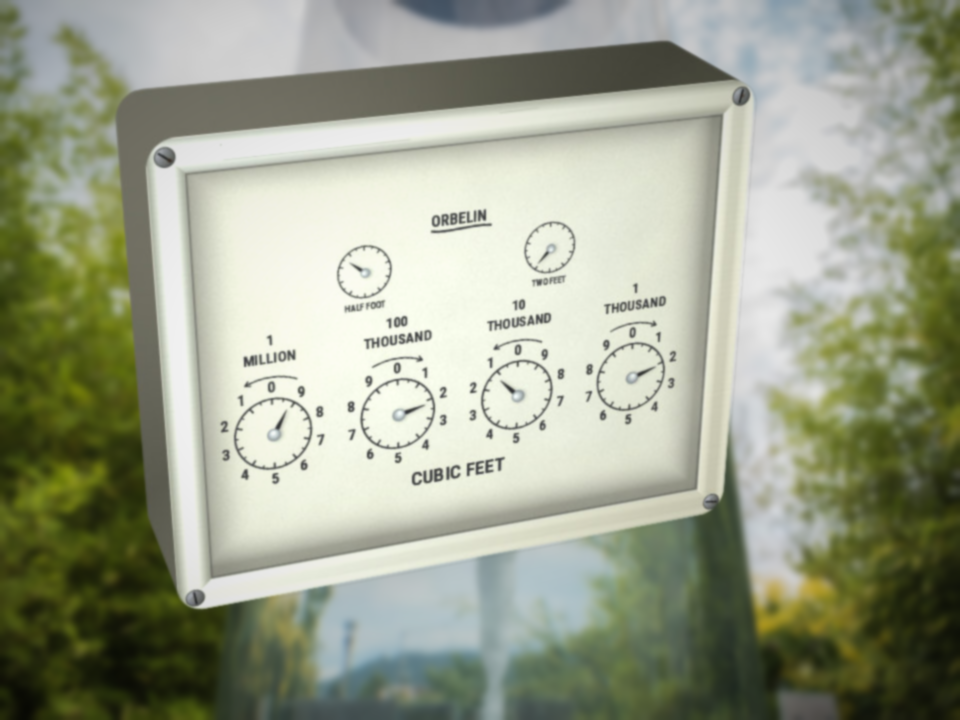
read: 921200 ft³
